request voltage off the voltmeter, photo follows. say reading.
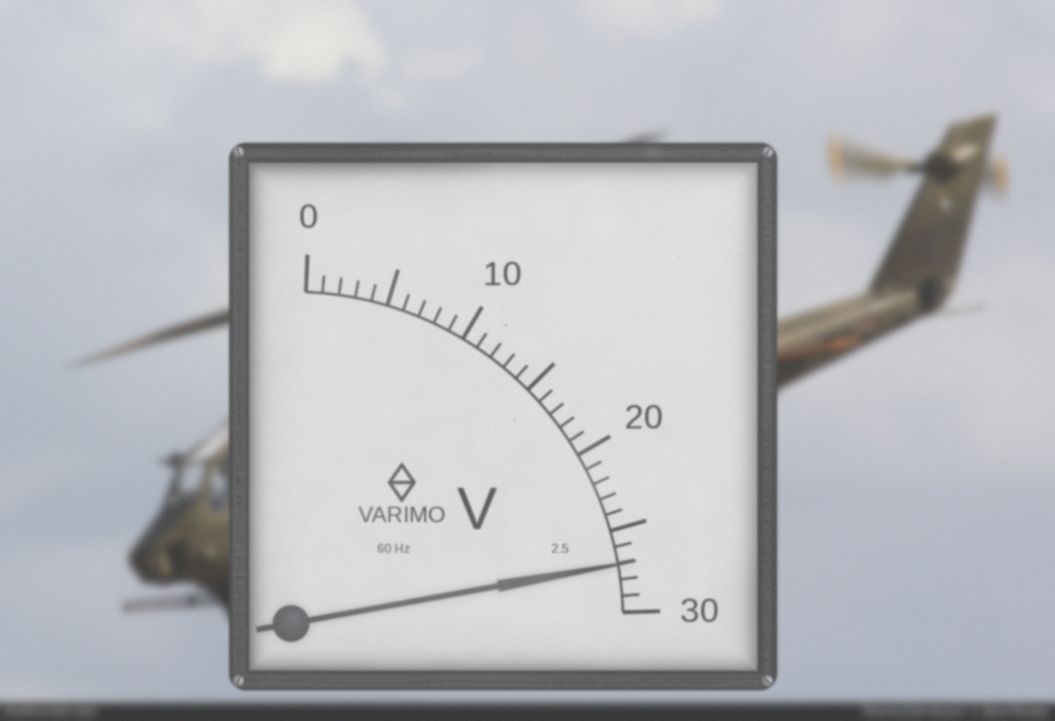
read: 27 V
